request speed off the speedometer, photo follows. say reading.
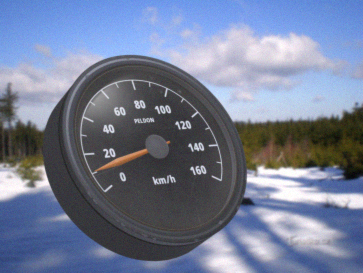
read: 10 km/h
